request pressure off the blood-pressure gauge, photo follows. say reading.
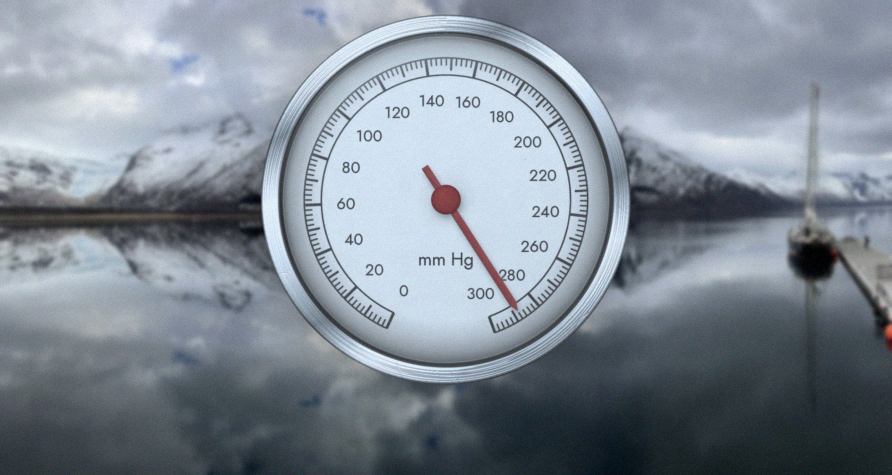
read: 288 mmHg
